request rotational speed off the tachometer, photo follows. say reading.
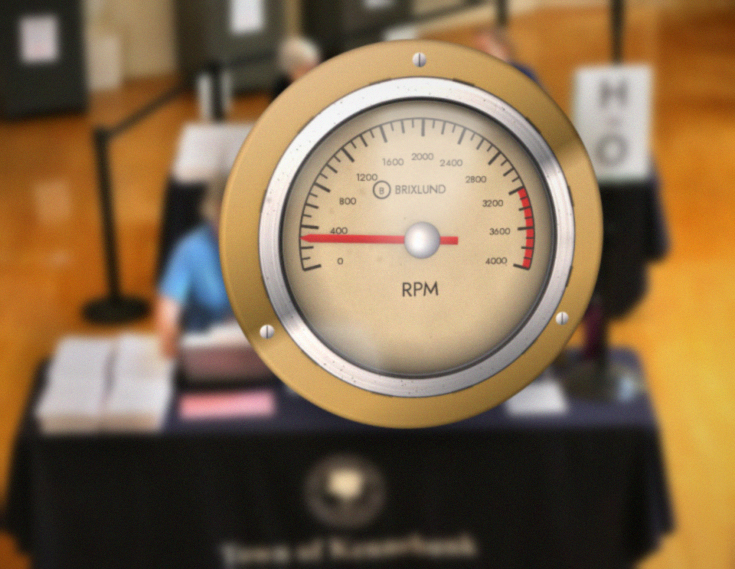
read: 300 rpm
